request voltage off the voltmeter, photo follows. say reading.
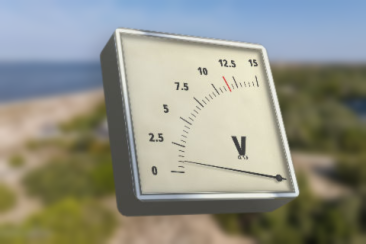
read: 1 V
